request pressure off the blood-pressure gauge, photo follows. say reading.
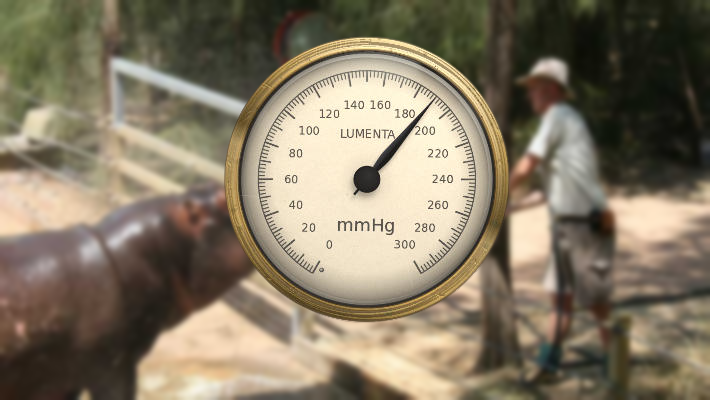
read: 190 mmHg
